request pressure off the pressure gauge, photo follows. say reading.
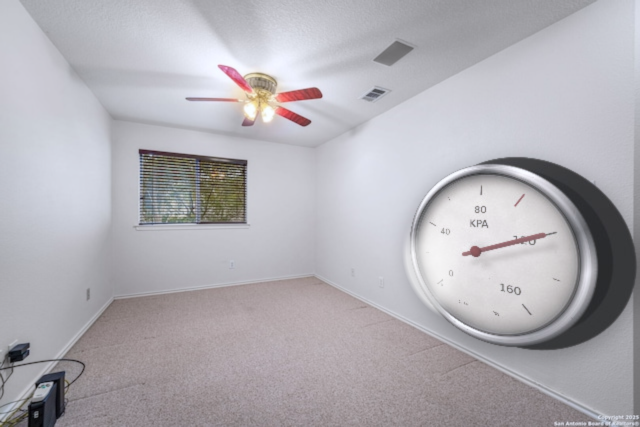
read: 120 kPa
